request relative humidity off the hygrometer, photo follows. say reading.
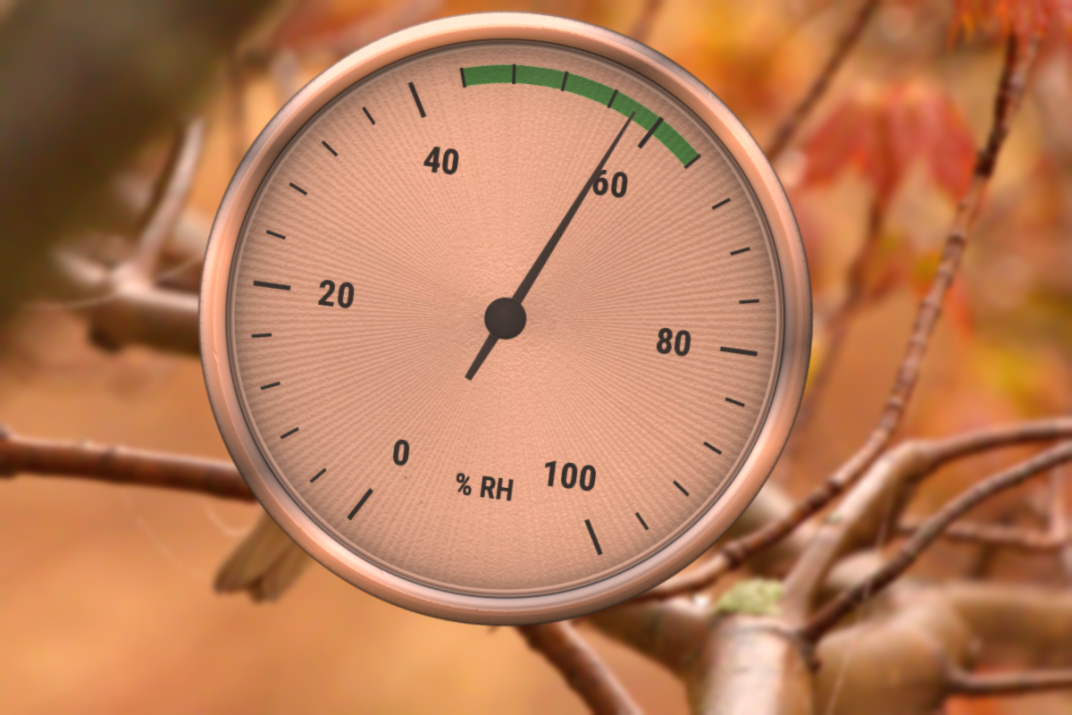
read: 58 %
